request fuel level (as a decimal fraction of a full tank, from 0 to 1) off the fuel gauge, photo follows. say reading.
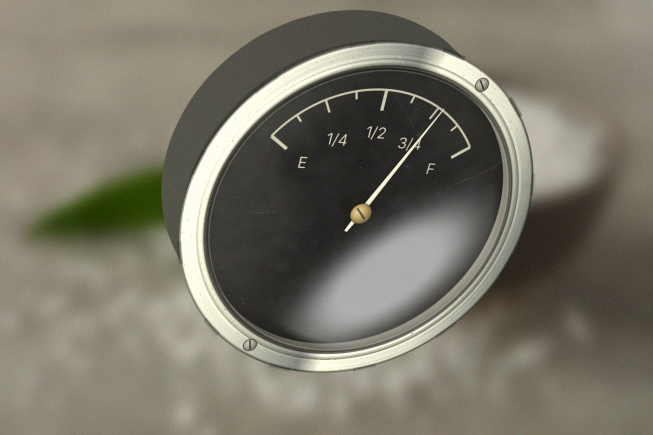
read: 0.75
